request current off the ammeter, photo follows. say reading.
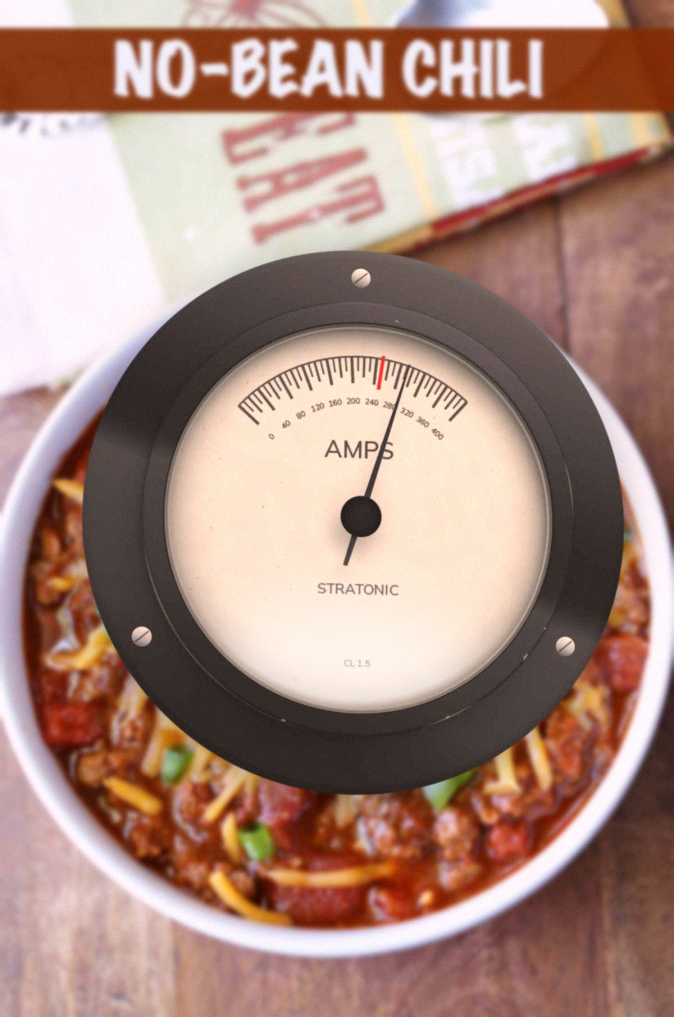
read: 290 A
